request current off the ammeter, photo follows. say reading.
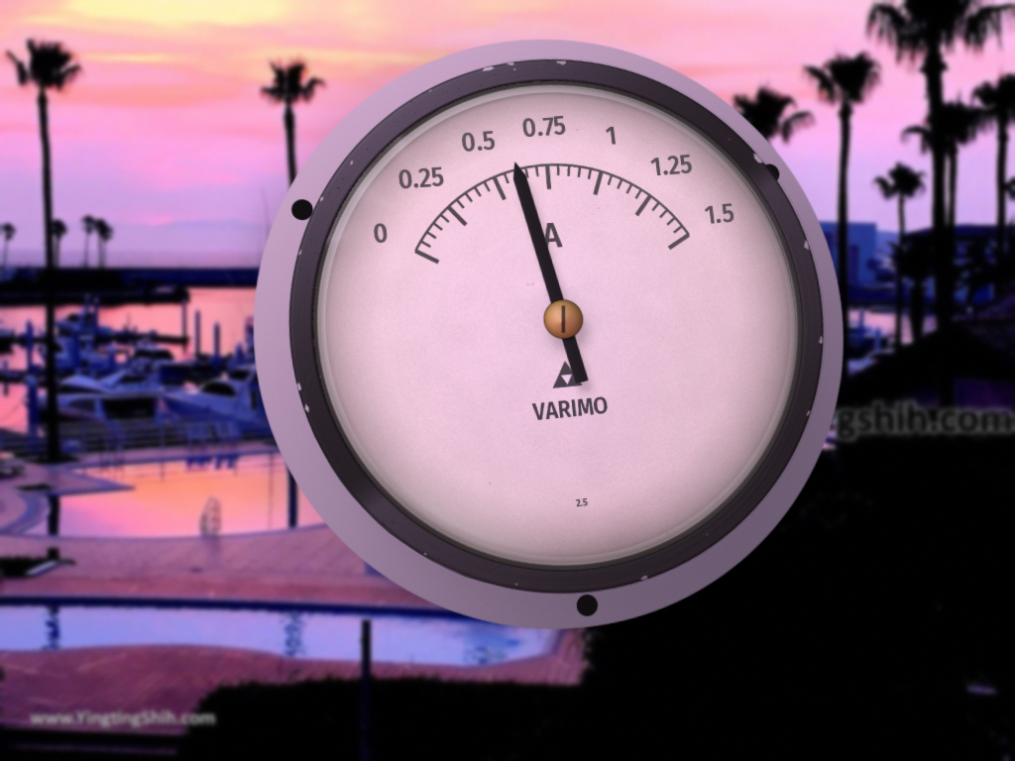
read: 0.6 A
